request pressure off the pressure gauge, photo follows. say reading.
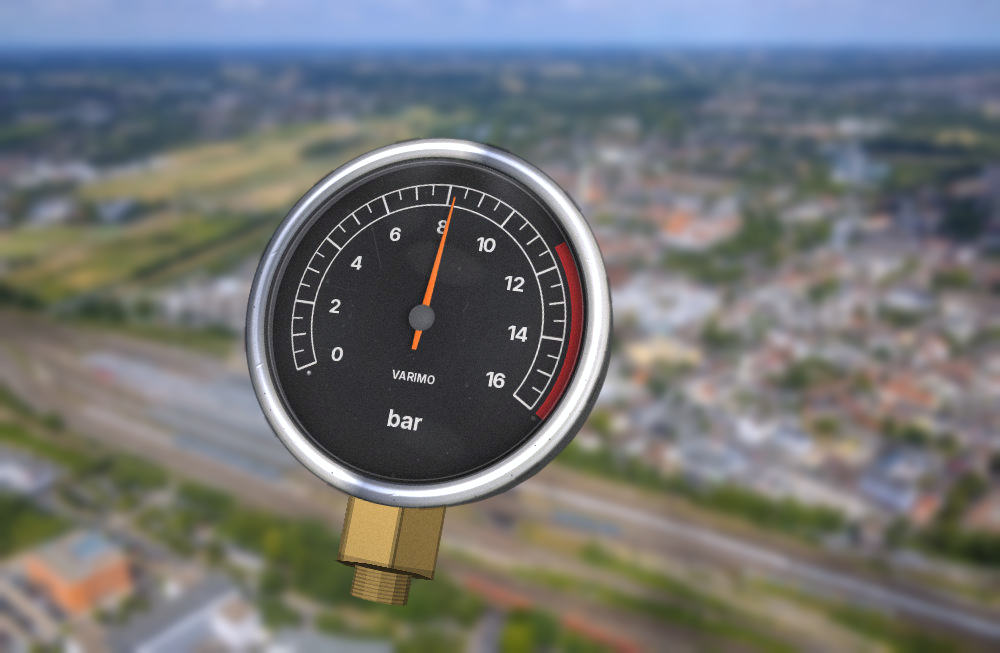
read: 8.25 bar
